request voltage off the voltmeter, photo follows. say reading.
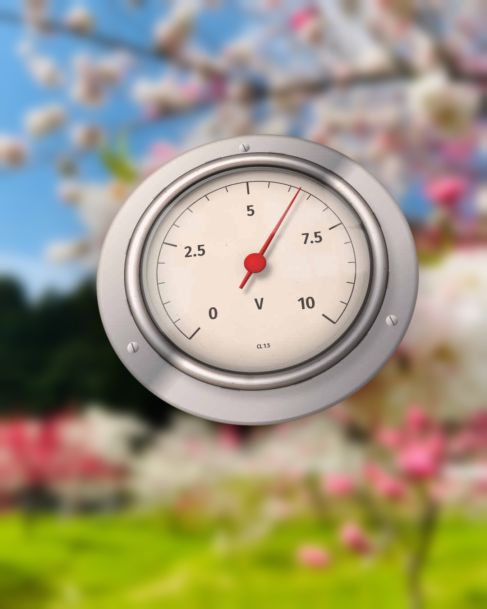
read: 6.25 V
